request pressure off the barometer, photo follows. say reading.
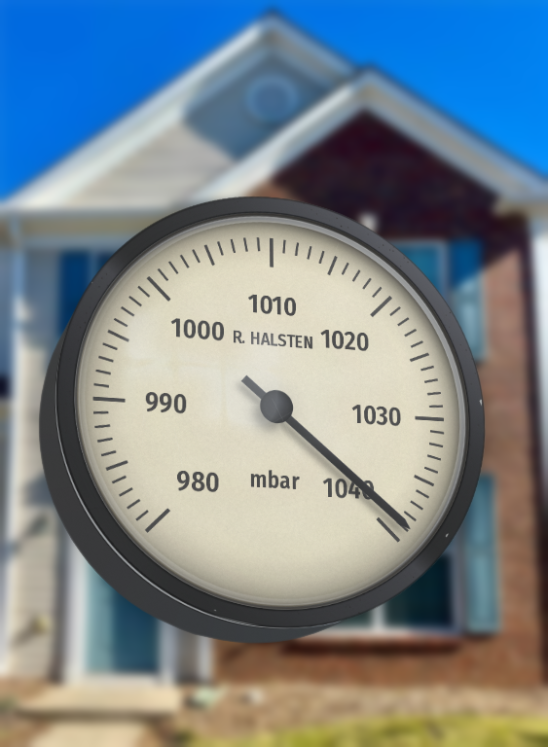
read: 1039 mbar
